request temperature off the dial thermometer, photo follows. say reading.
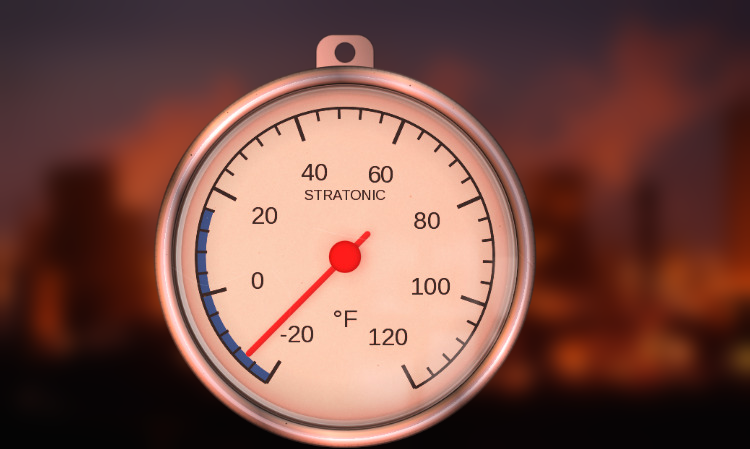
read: -14 °F
